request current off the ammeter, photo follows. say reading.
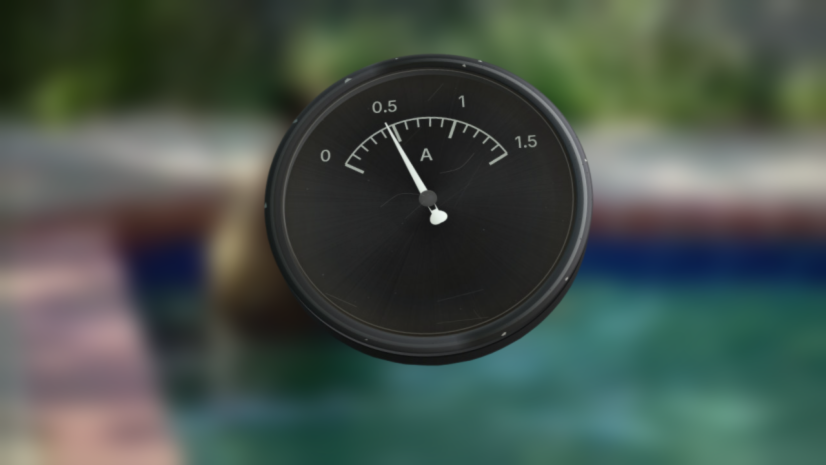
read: 0.45 A
